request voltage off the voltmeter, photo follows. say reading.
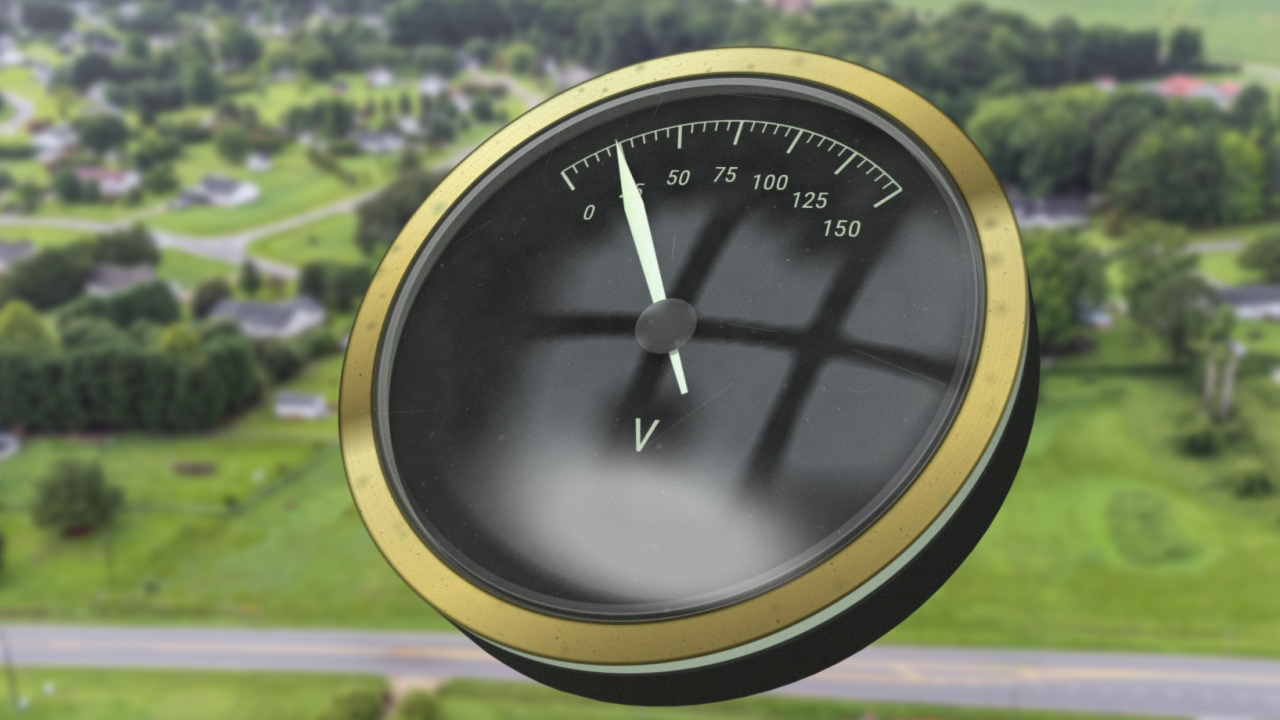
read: 25 V
